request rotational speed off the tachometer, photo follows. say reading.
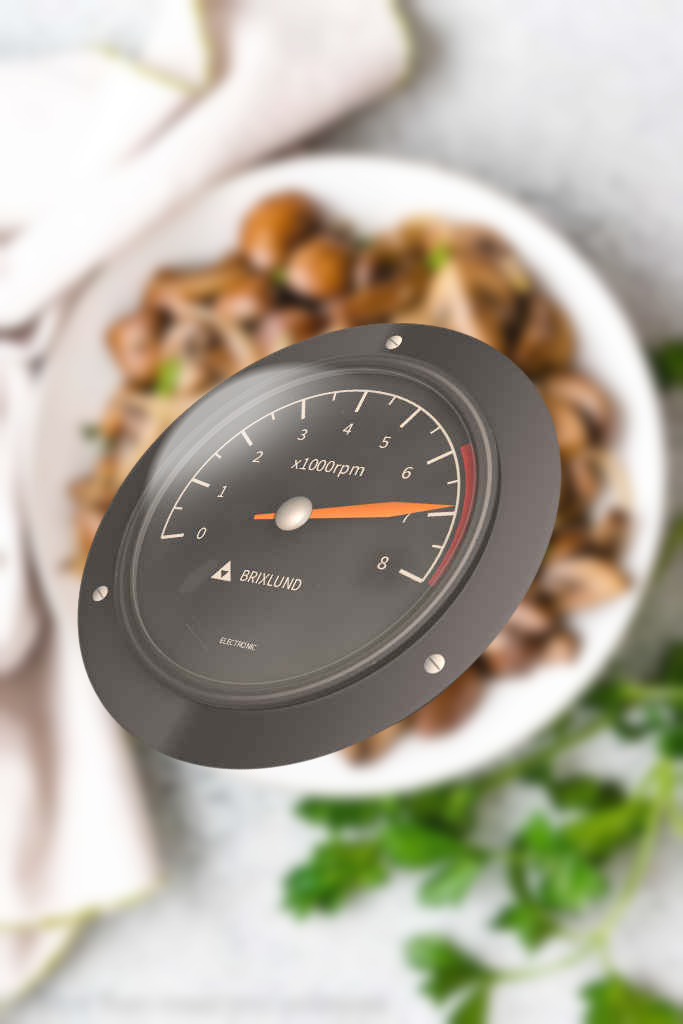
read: 7000 rpm
